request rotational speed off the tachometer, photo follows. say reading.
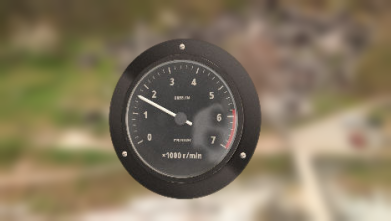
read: 1600 rpm
